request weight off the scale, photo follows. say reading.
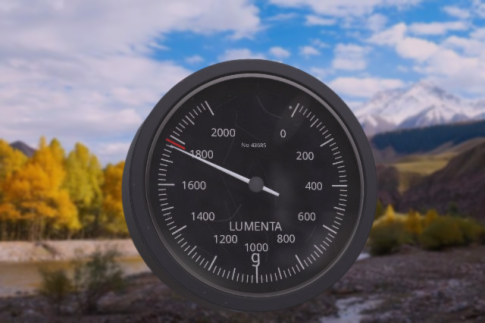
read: 1760 g
